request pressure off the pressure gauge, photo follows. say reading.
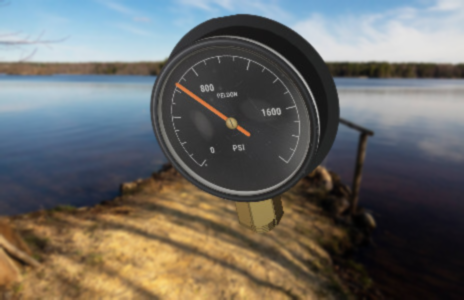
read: 650 psi
